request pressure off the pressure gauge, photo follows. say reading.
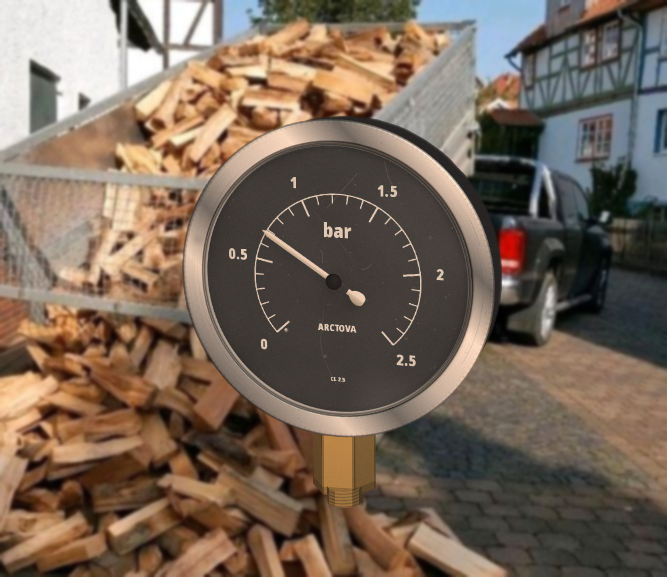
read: 0.7 bar
